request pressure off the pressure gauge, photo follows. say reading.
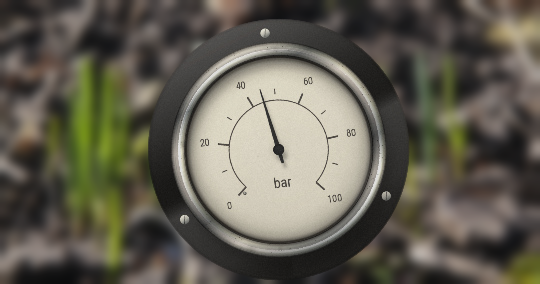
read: 45 bar
